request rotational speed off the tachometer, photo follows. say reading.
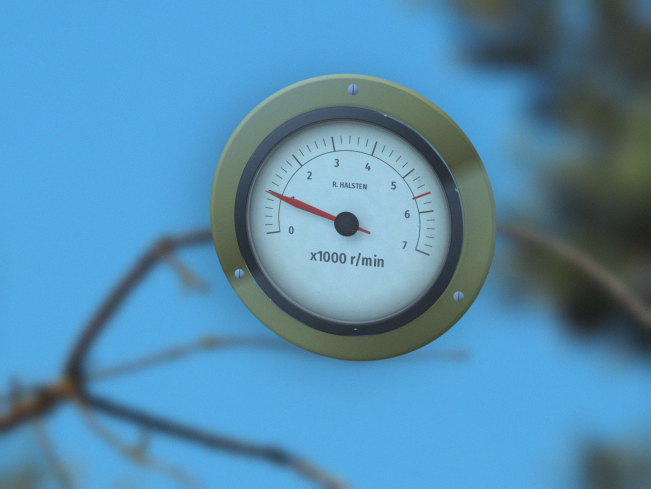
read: 1000 rpm
